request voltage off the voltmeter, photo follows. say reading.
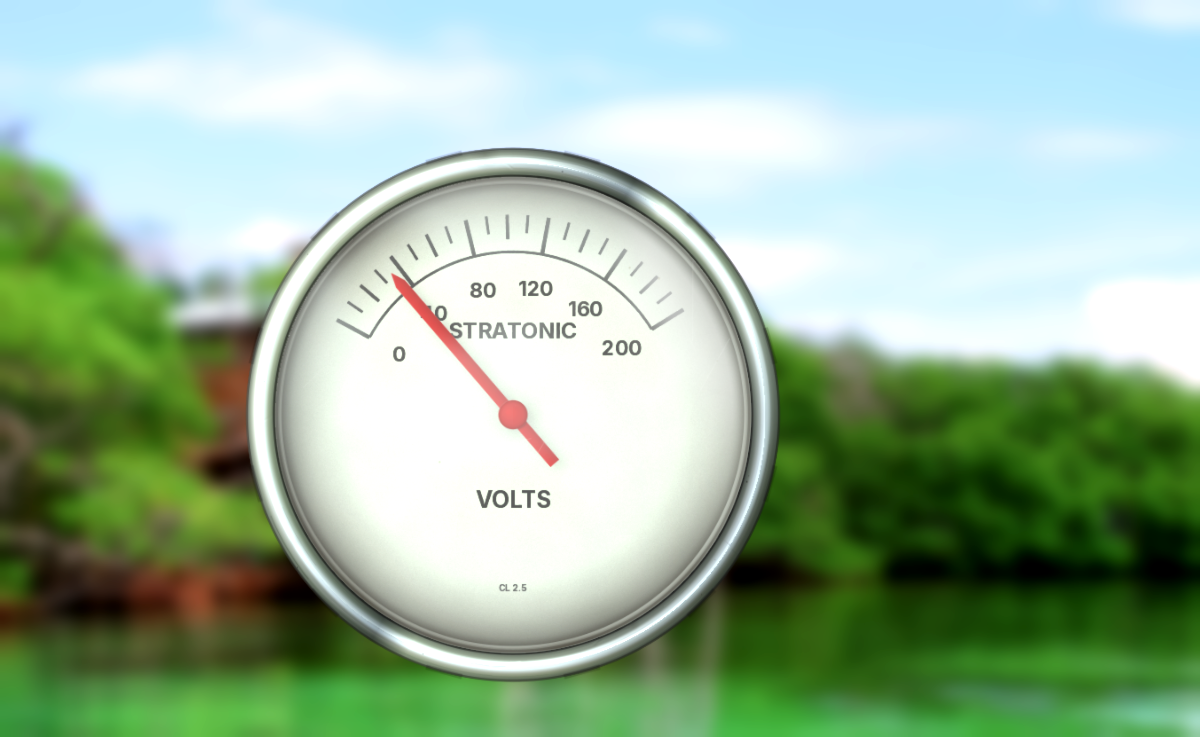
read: 35 V
